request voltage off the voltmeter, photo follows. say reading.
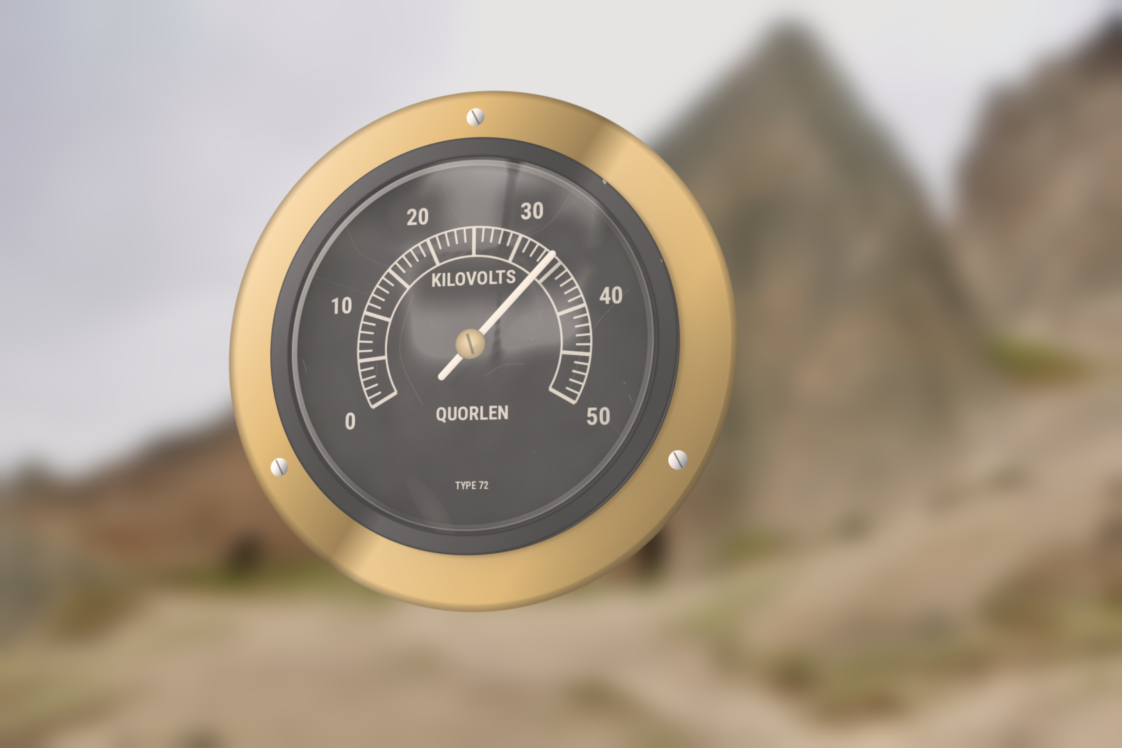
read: 34 kV
